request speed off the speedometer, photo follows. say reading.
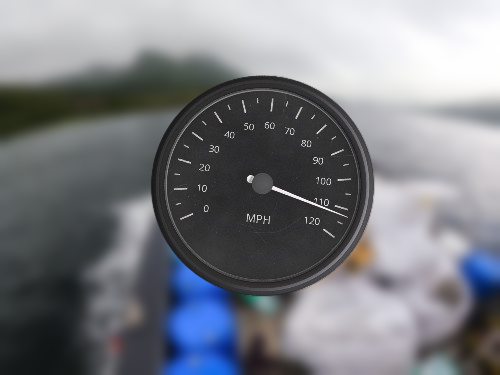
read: 112.5 mph
